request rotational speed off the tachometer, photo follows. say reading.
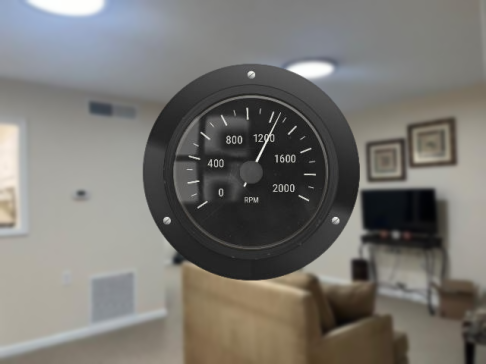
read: 1250 rpm
